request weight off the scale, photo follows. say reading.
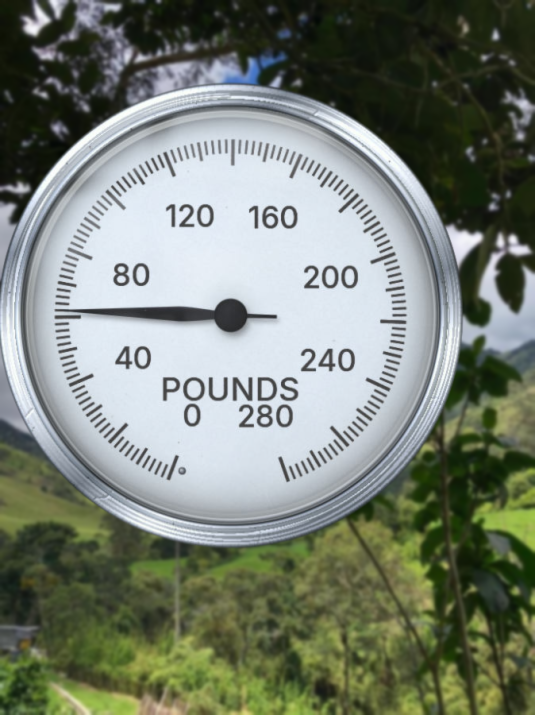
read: 62 lb
